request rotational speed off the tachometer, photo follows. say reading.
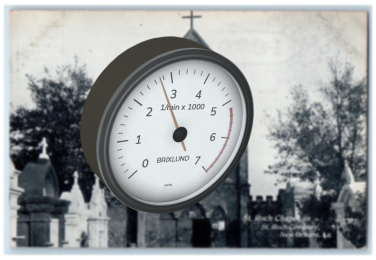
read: 2700 rpm
